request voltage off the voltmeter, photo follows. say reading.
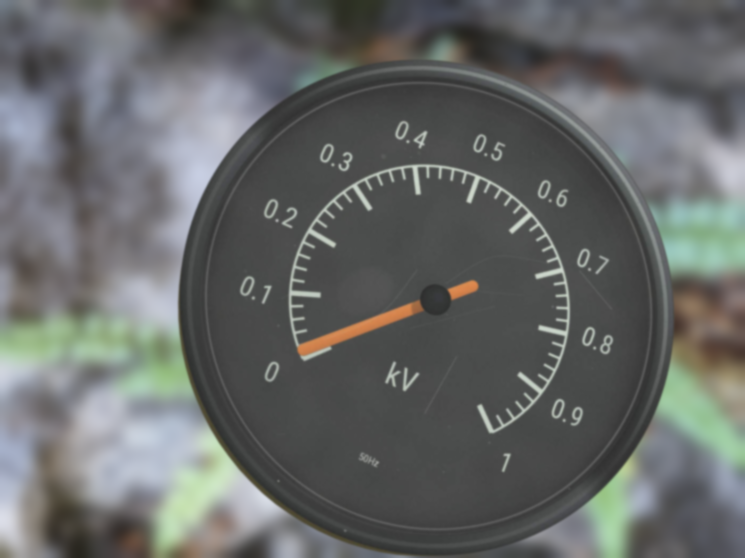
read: 0.01 kV
